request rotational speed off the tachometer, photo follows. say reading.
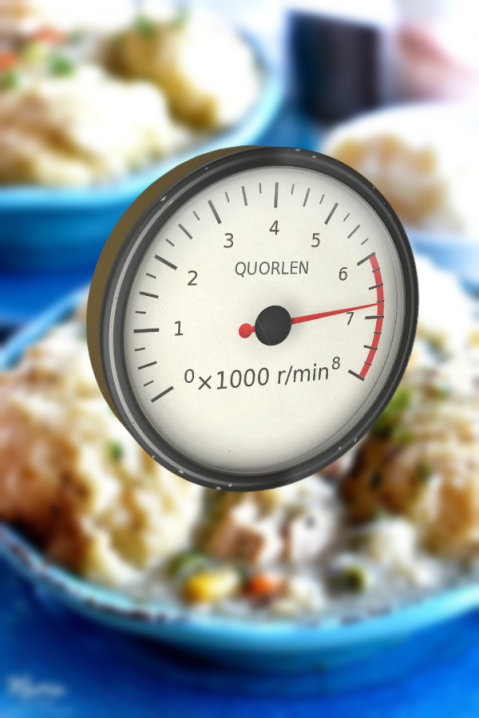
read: 6750 rpm
